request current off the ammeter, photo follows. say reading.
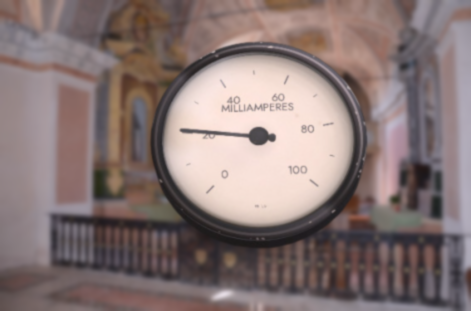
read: 20 mA
